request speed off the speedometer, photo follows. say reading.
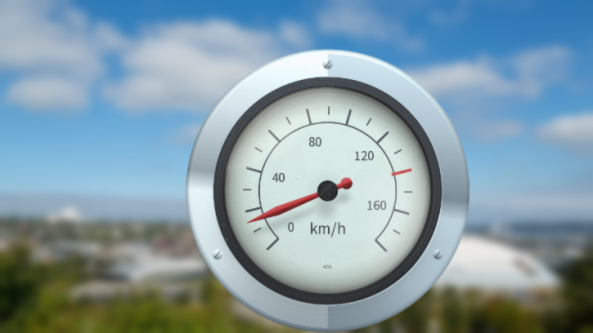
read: 15 km/h
